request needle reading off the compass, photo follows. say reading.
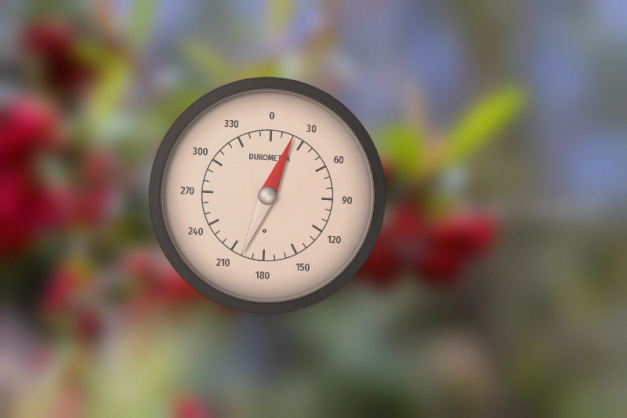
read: 20 °
